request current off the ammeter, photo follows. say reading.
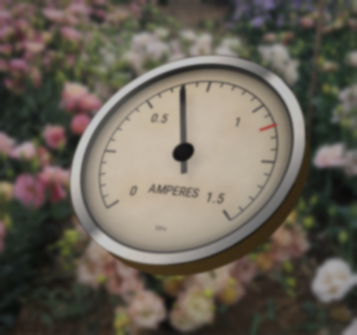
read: 0.65 A
